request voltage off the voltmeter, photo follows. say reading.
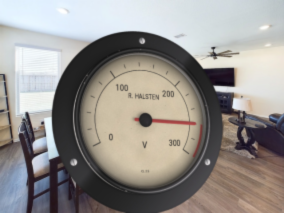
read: 260 V
